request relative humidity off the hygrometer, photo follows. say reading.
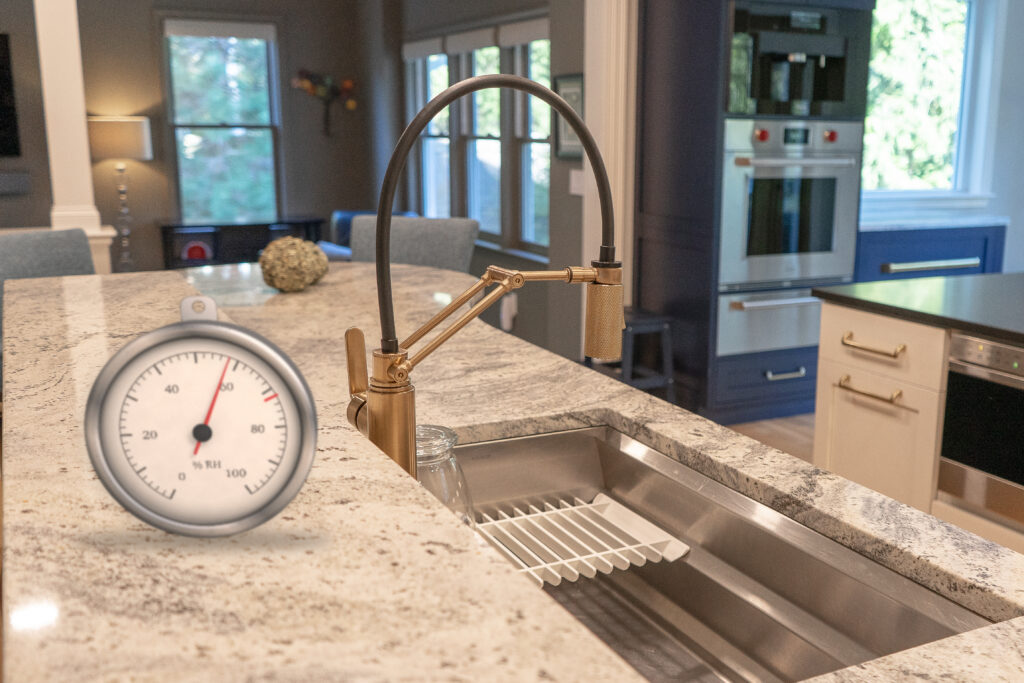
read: 58 %
